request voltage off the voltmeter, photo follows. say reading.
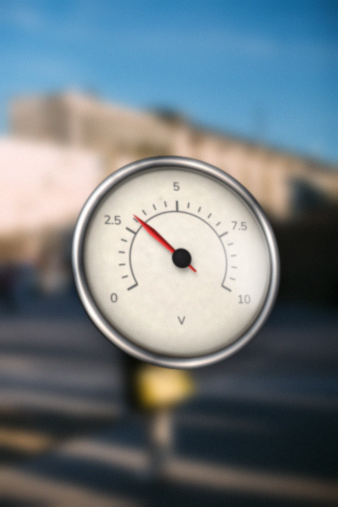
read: 3 V
